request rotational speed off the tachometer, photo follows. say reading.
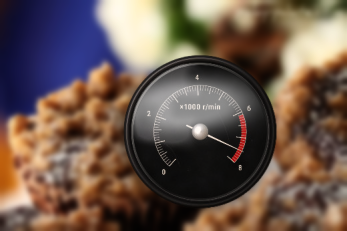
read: 7500 rpm
